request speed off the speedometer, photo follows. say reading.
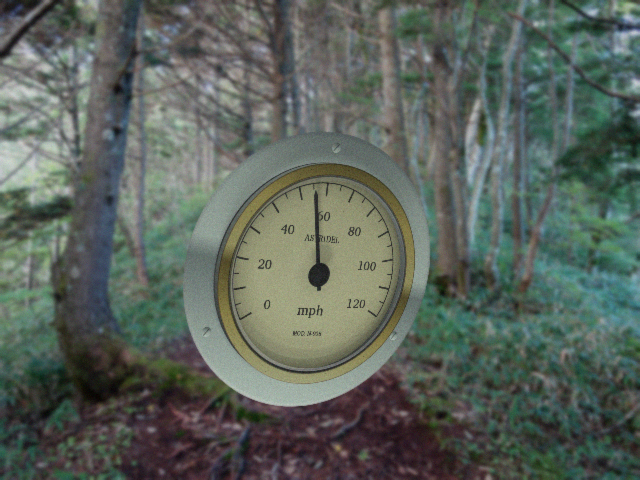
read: 55 mph
